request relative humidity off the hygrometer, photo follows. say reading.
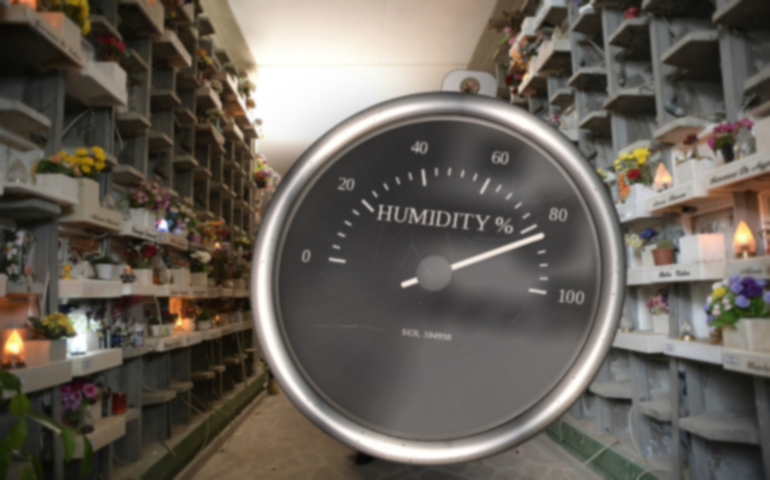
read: 84 %
